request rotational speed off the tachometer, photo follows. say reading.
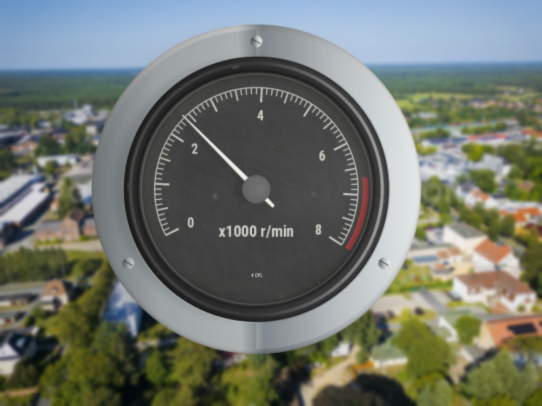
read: 2400 rpm
